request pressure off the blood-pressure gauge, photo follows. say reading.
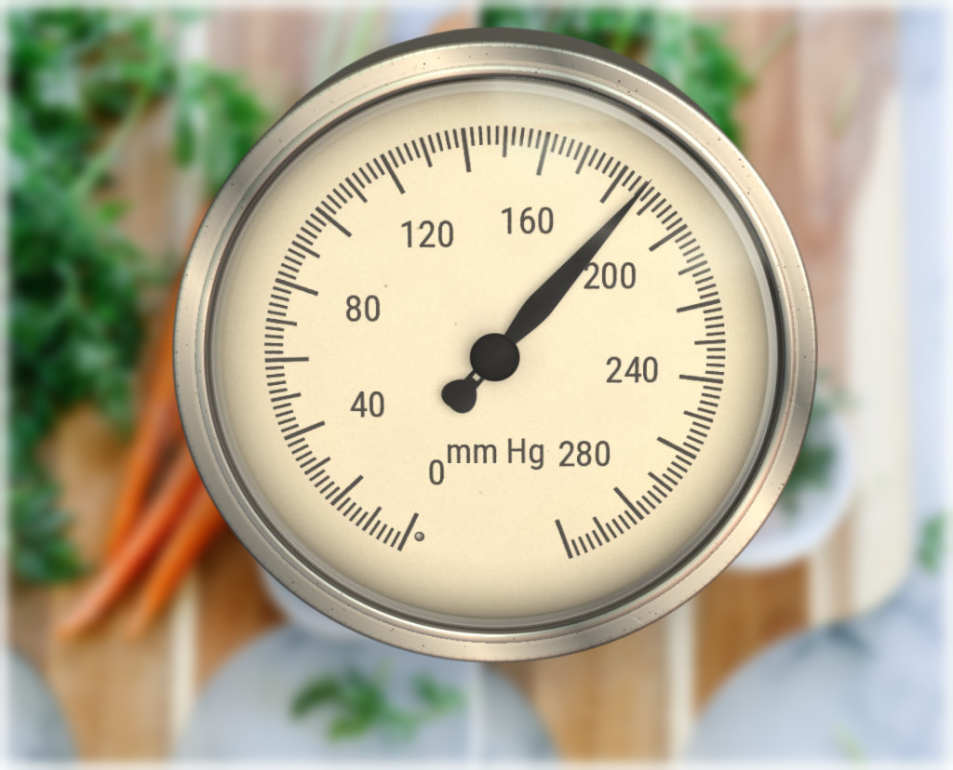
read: 186 mmHg
